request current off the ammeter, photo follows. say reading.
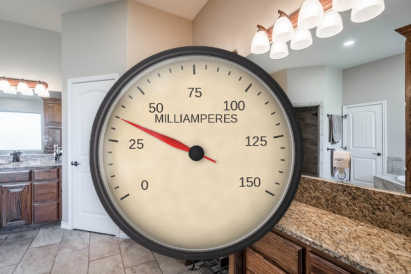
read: 35 mA
